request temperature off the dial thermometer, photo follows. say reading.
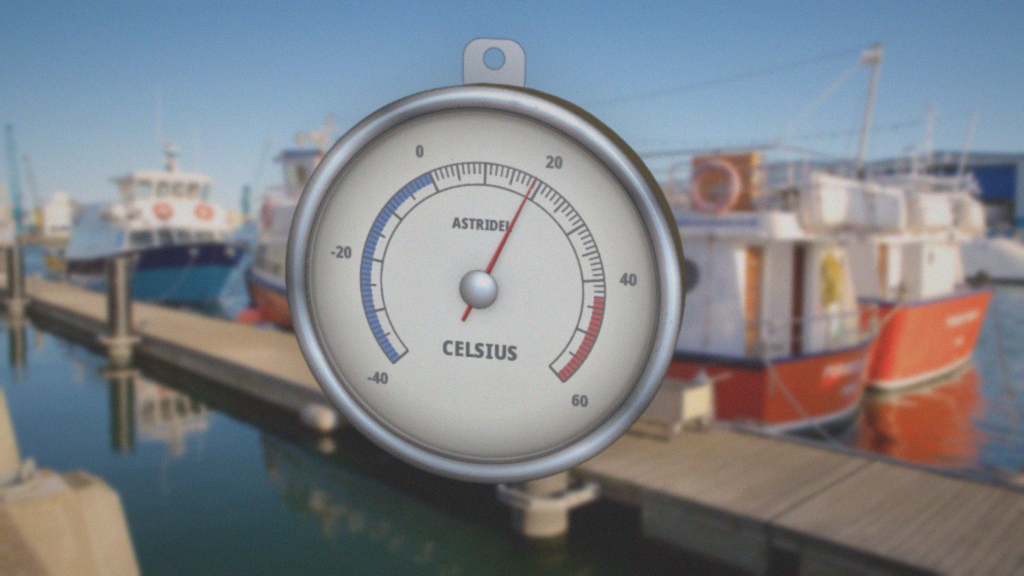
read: 19 °C
